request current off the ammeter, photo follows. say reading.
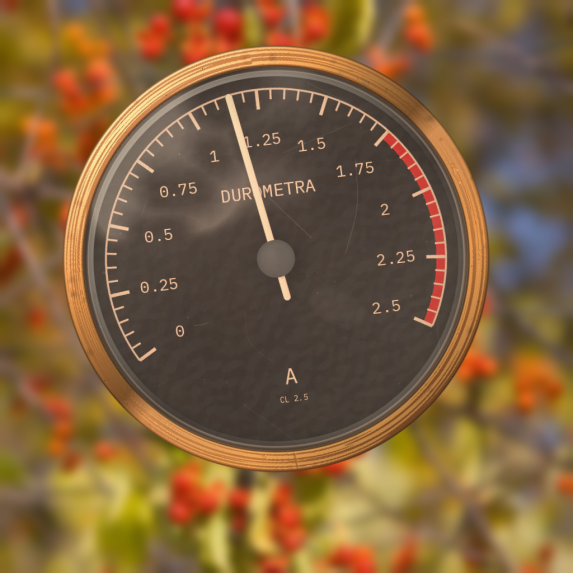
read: 1.15 A
